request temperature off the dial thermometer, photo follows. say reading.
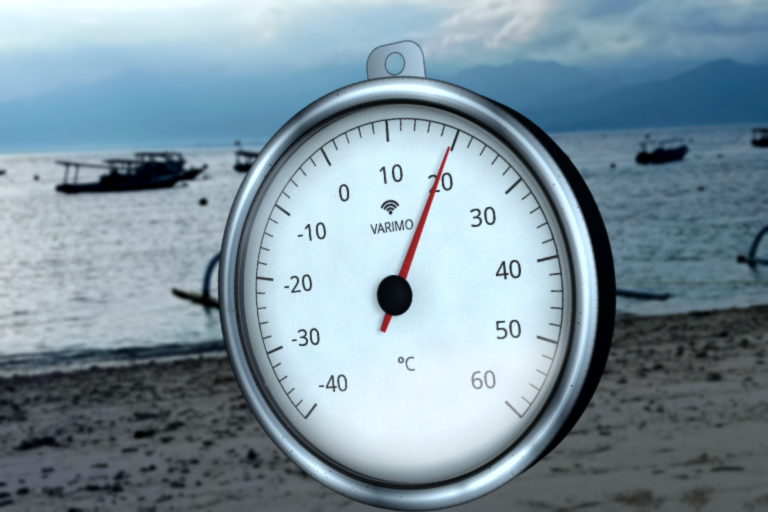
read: 20 °C
